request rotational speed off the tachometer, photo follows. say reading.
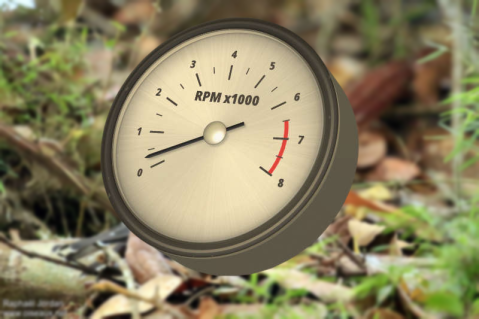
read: 250 rpm
